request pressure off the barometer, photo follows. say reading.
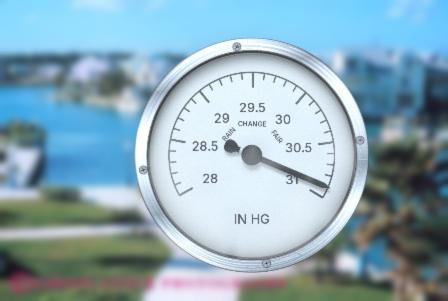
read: 30.9 inHg
